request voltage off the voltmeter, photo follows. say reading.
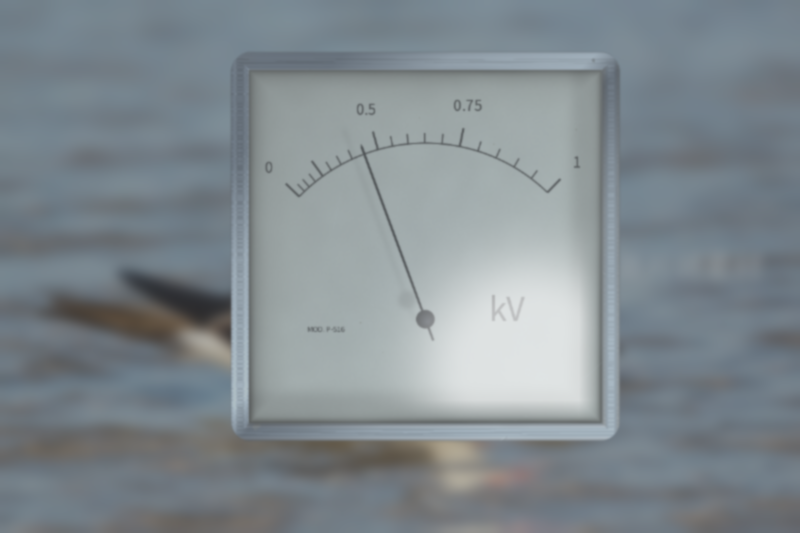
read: 0.45 kV
